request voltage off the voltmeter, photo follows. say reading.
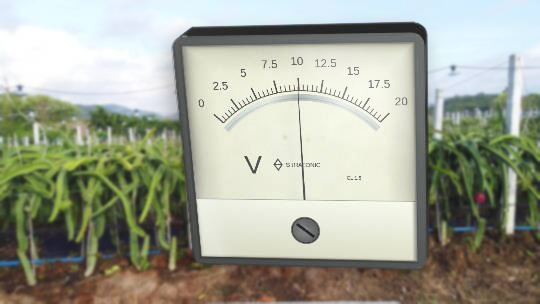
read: 10 V
